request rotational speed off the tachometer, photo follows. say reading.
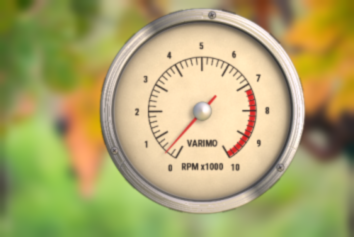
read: 400 rpm
